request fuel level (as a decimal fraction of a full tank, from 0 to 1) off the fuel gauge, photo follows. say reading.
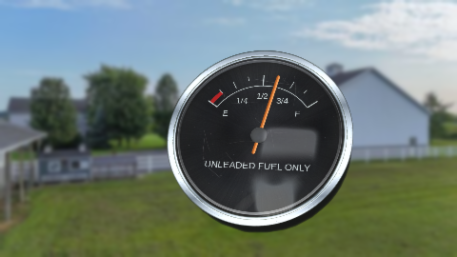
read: 0.625
